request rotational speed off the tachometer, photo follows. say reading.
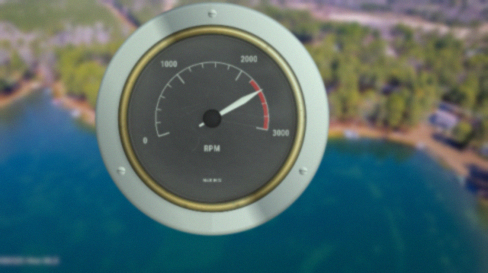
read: 2400 rpm
